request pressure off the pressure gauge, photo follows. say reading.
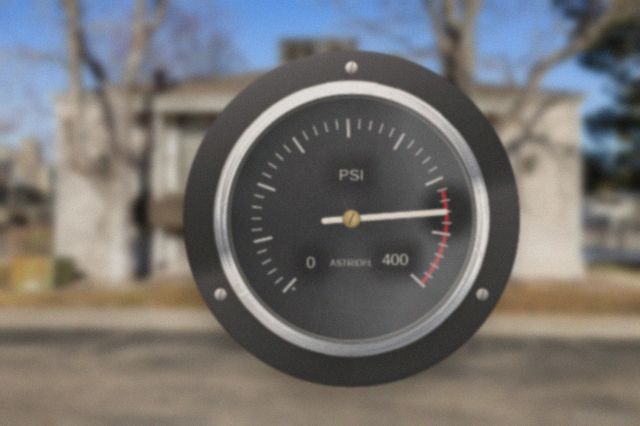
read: 330 psi
